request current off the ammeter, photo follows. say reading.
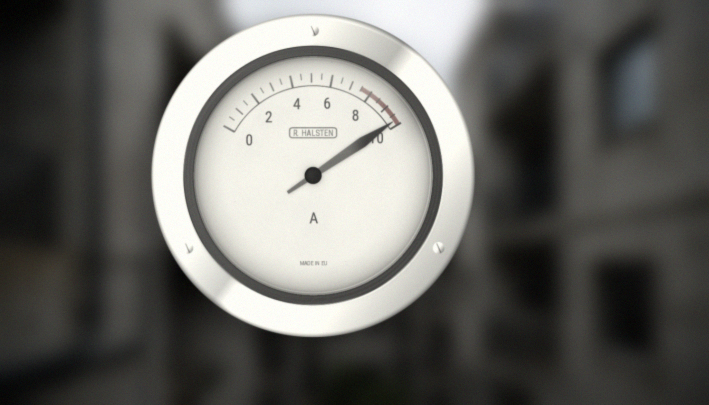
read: 9.75 A
